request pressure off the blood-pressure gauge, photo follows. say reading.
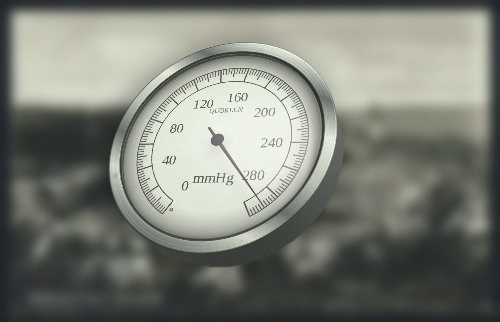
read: 290 mmHg
